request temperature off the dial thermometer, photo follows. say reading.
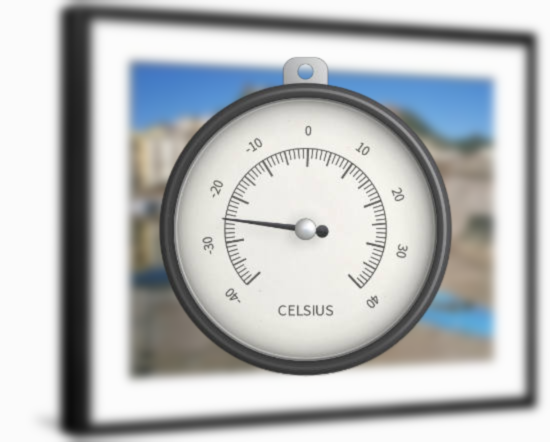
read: -25 °C
